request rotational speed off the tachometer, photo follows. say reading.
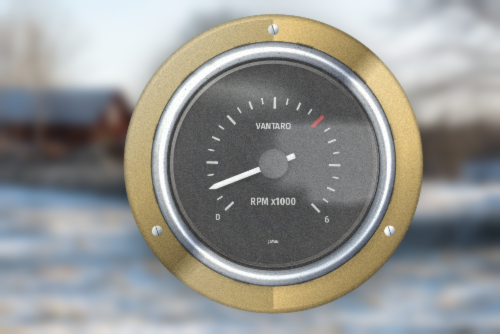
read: 500 rpm
